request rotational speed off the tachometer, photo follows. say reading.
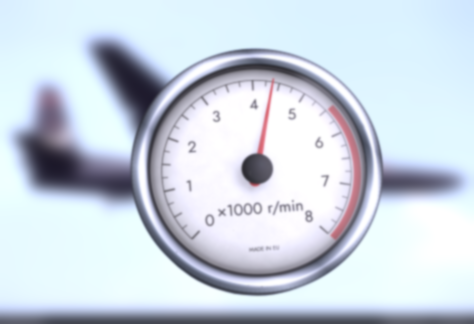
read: 4375 rpm
